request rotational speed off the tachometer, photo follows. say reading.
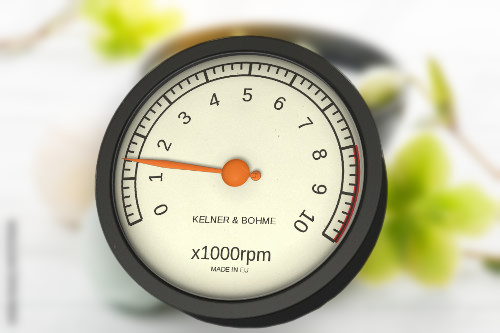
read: 1400 rpm
